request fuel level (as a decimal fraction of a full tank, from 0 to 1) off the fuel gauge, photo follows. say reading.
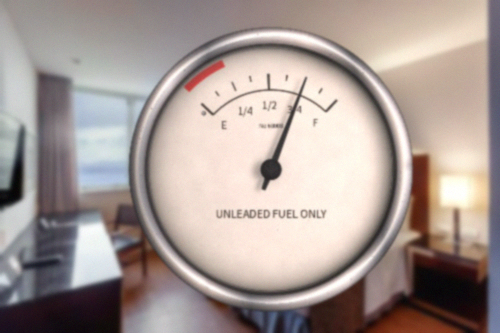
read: 0.75
